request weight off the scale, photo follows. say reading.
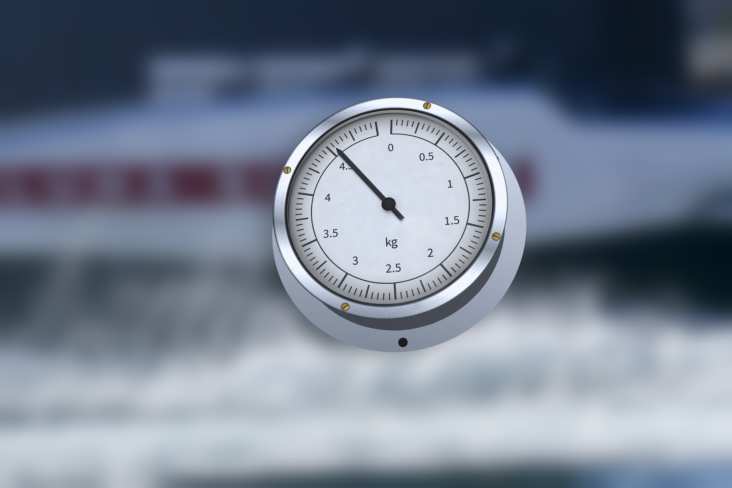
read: 4.55 kg
